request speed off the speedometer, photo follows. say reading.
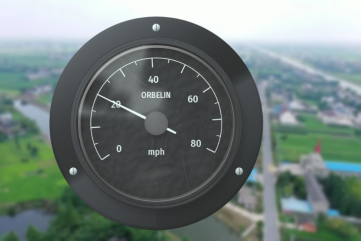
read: 20 mph
